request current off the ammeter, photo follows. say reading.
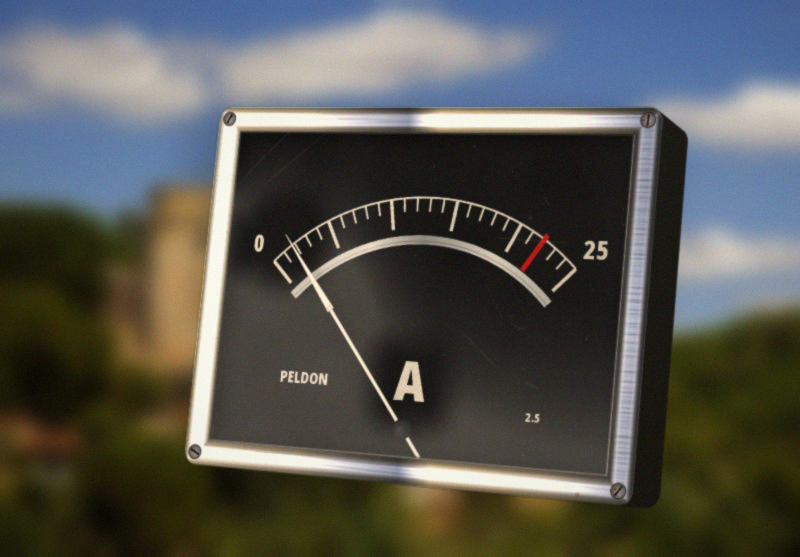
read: 2 A
